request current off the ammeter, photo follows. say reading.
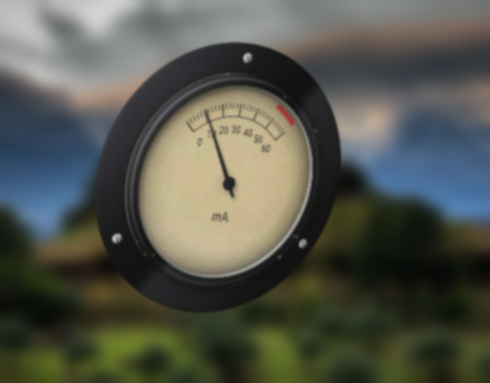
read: 10 mA
